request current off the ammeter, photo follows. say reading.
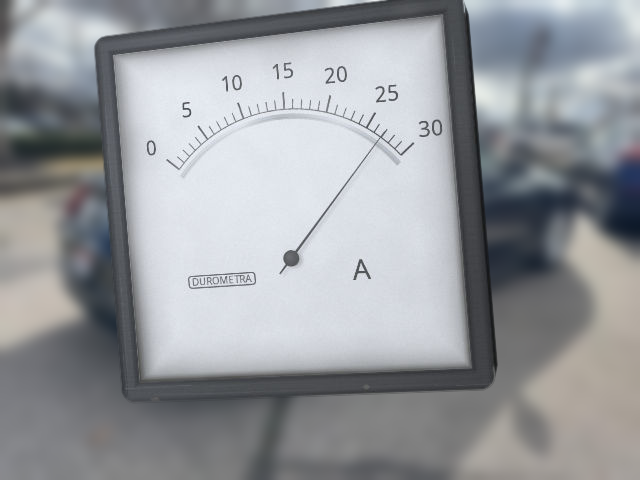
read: 27 A
